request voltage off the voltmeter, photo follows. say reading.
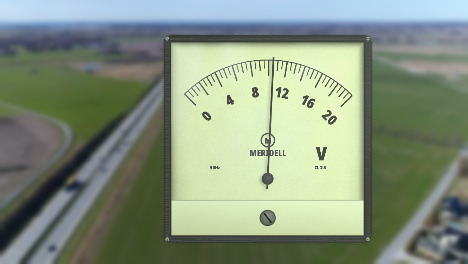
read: 10.5 V
